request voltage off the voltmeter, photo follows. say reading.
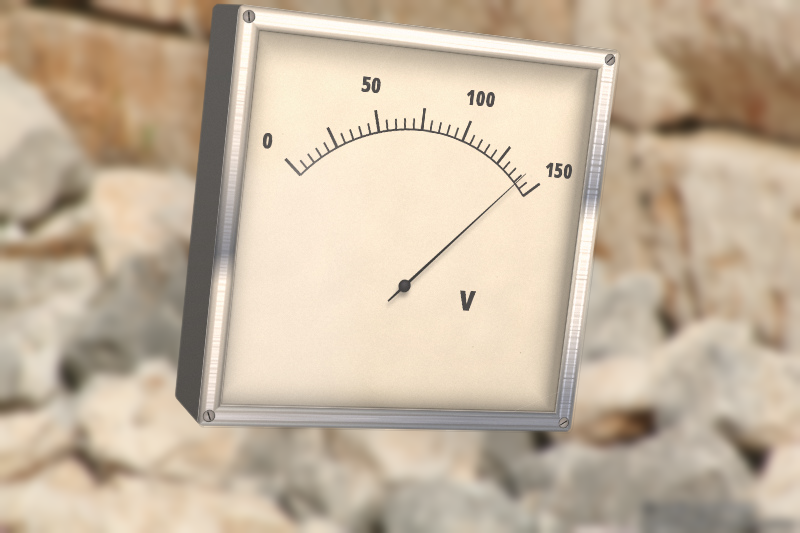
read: 140 V
